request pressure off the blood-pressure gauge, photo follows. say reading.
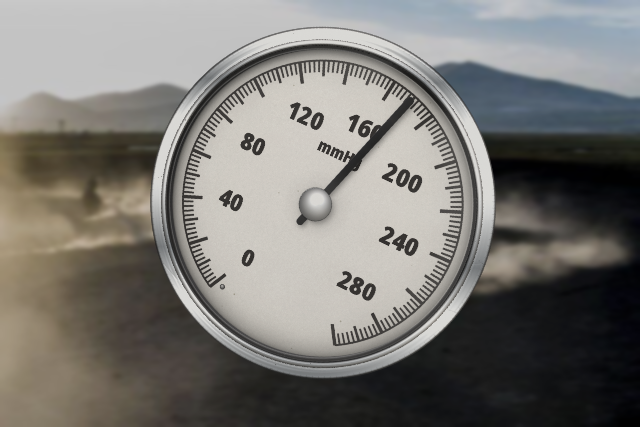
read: 170 mmHg
